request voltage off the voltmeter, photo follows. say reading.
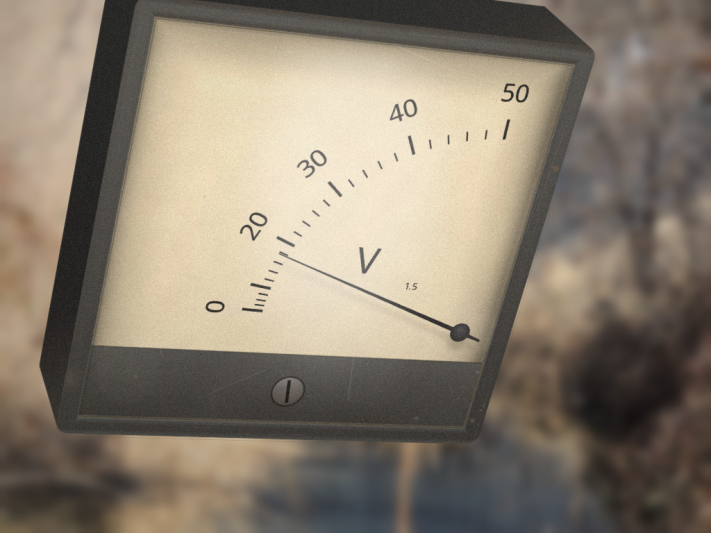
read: 18 V
